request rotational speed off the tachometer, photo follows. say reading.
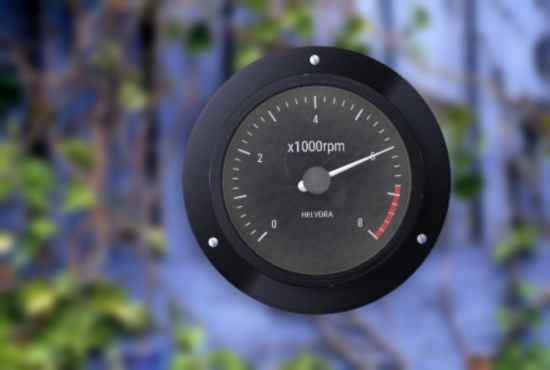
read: 6000 rpm
